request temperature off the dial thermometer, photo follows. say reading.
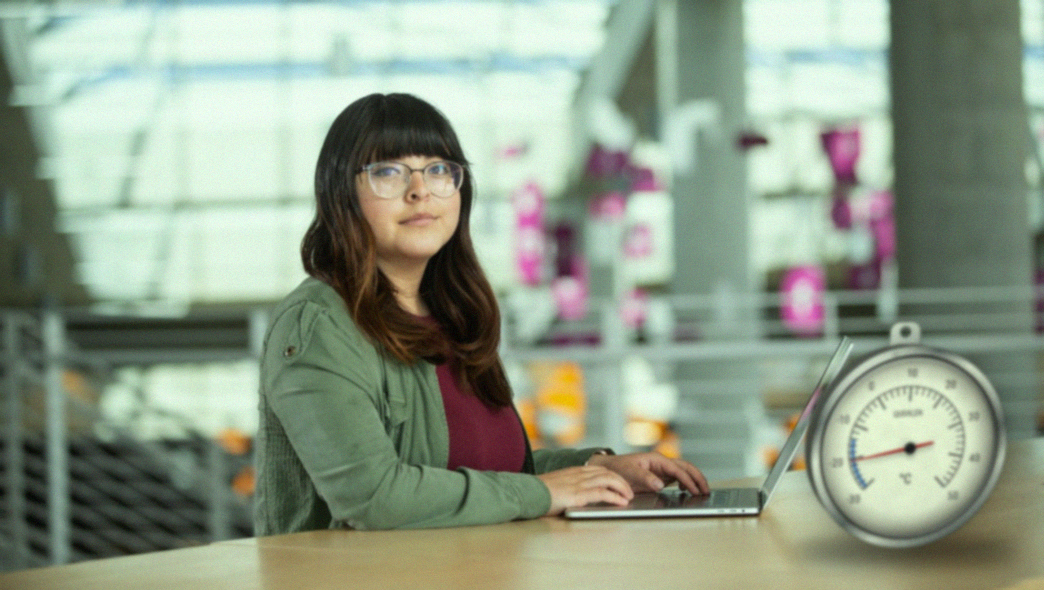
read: -20 °C
